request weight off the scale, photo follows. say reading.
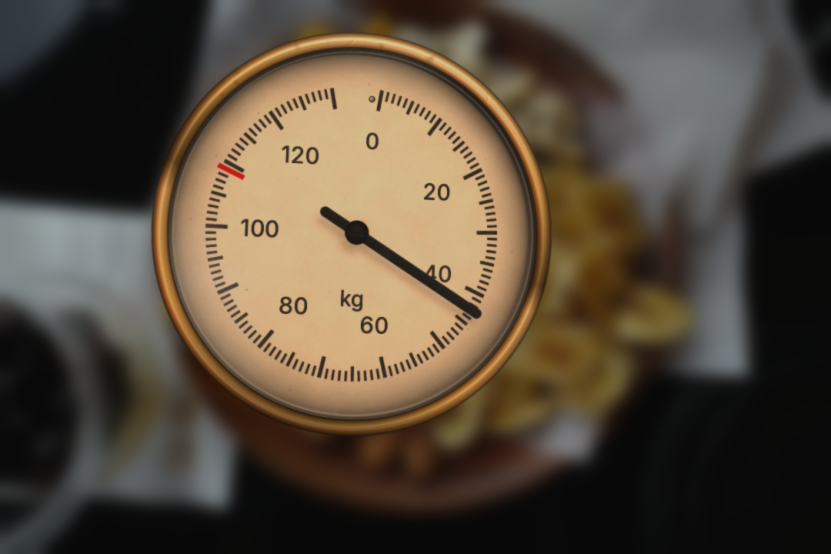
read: 43 kg
